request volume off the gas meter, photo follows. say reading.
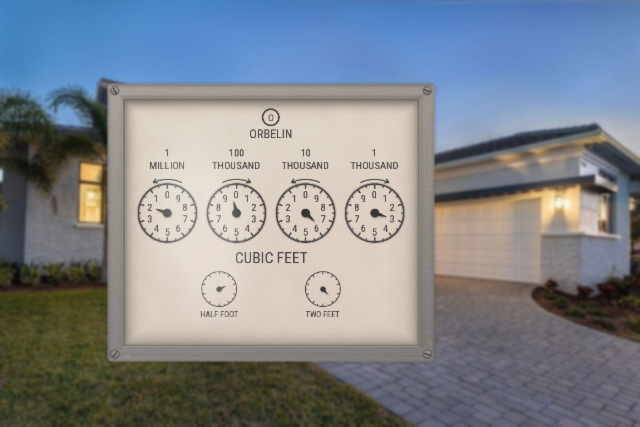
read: 196300 ft³
